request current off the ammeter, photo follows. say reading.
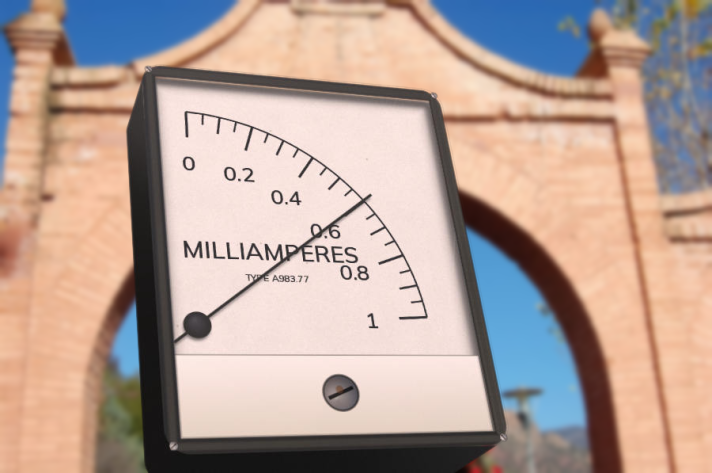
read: 0.6 mA
